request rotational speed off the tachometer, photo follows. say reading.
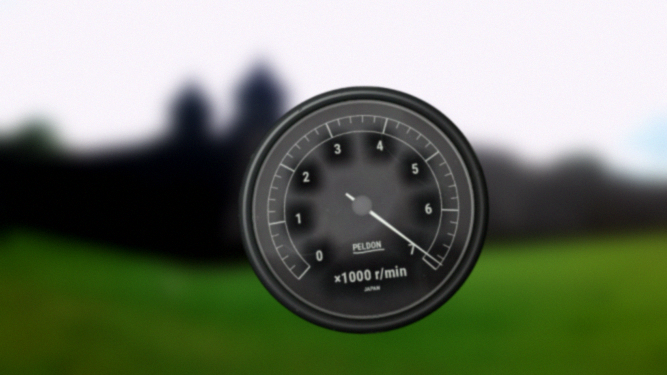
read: 6900 rpm
